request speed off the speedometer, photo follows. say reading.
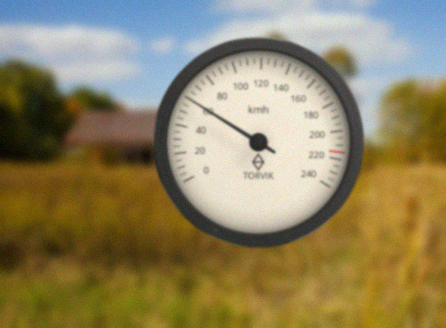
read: 60 km/h
